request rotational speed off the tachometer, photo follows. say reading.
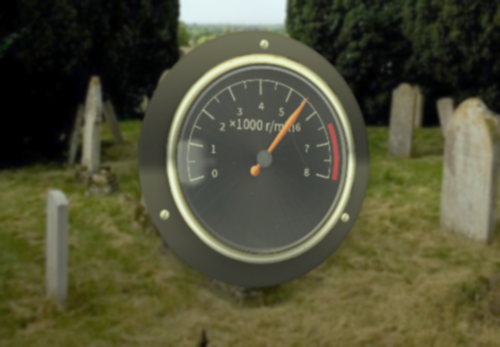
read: 5500 rpm
